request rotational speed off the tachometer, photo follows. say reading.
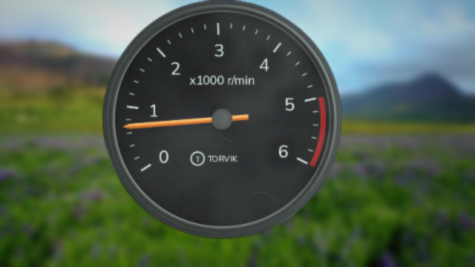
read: 700 rpm
